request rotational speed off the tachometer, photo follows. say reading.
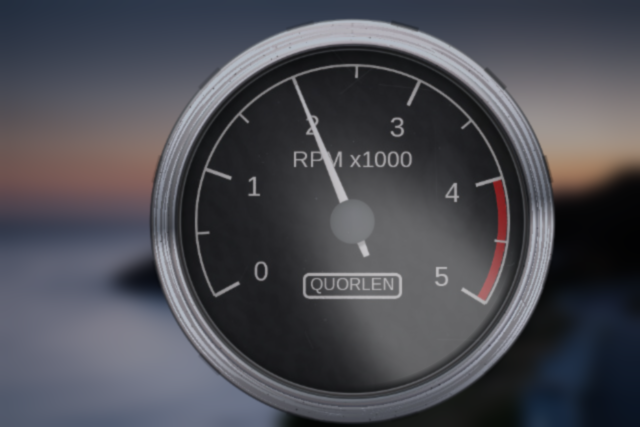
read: 2000 rpm
